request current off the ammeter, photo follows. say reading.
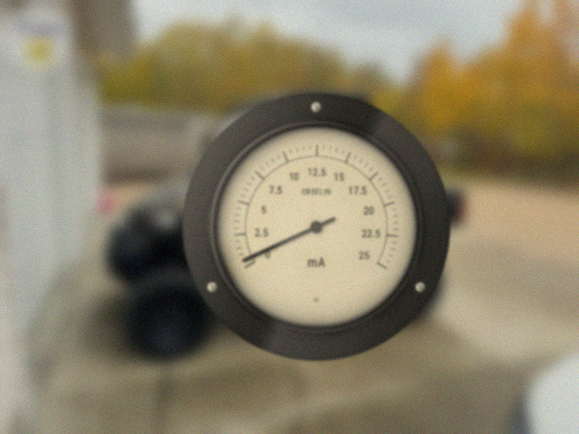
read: 0.5 mA
